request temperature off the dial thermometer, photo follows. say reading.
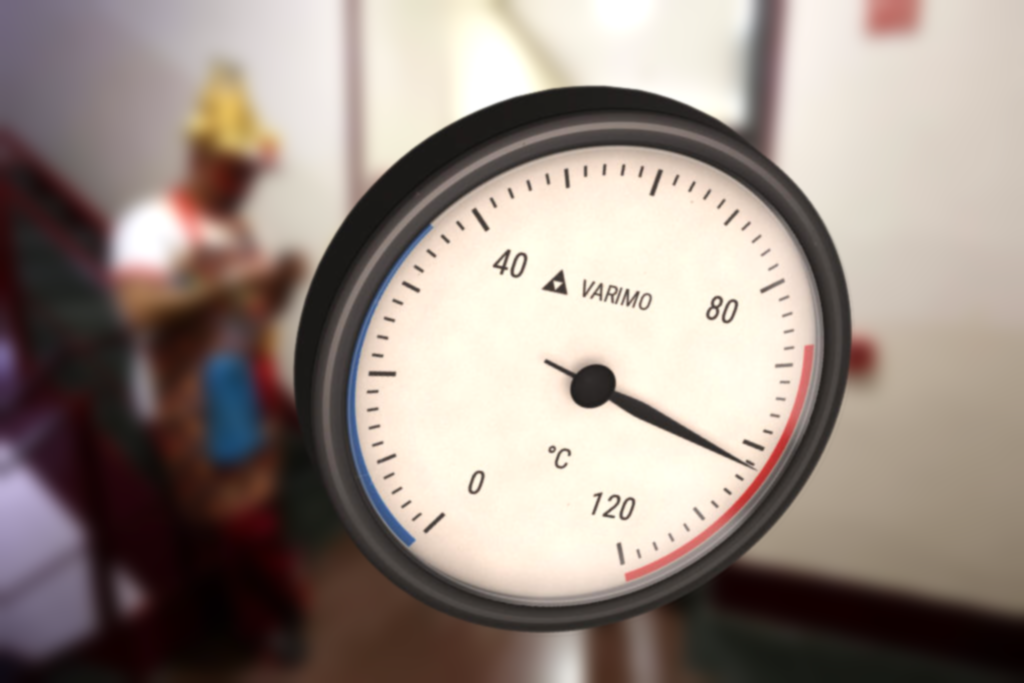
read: 102 °C
